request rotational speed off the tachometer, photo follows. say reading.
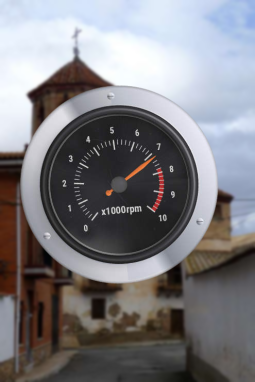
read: 7200 rpm
